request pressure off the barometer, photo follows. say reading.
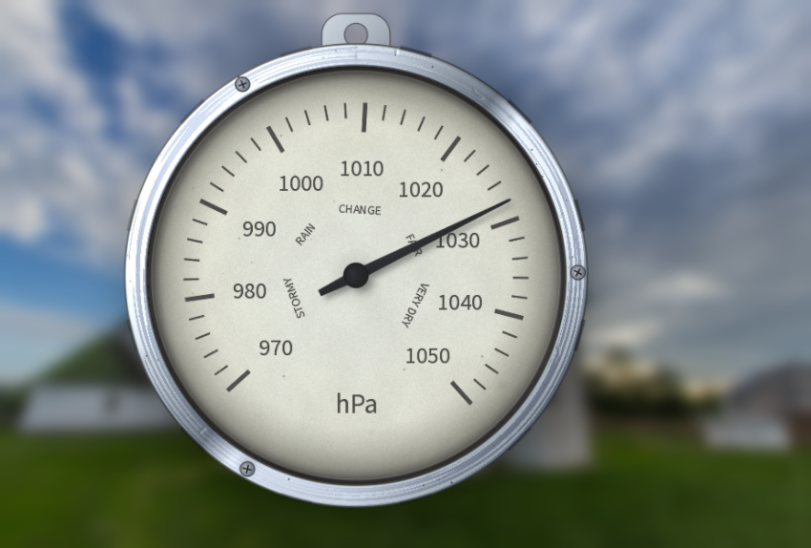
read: 1028 hPa
